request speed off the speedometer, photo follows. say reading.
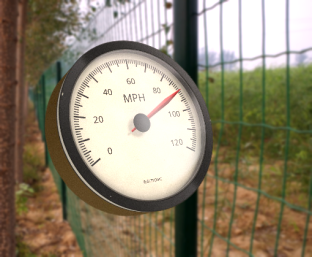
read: 90 mph
